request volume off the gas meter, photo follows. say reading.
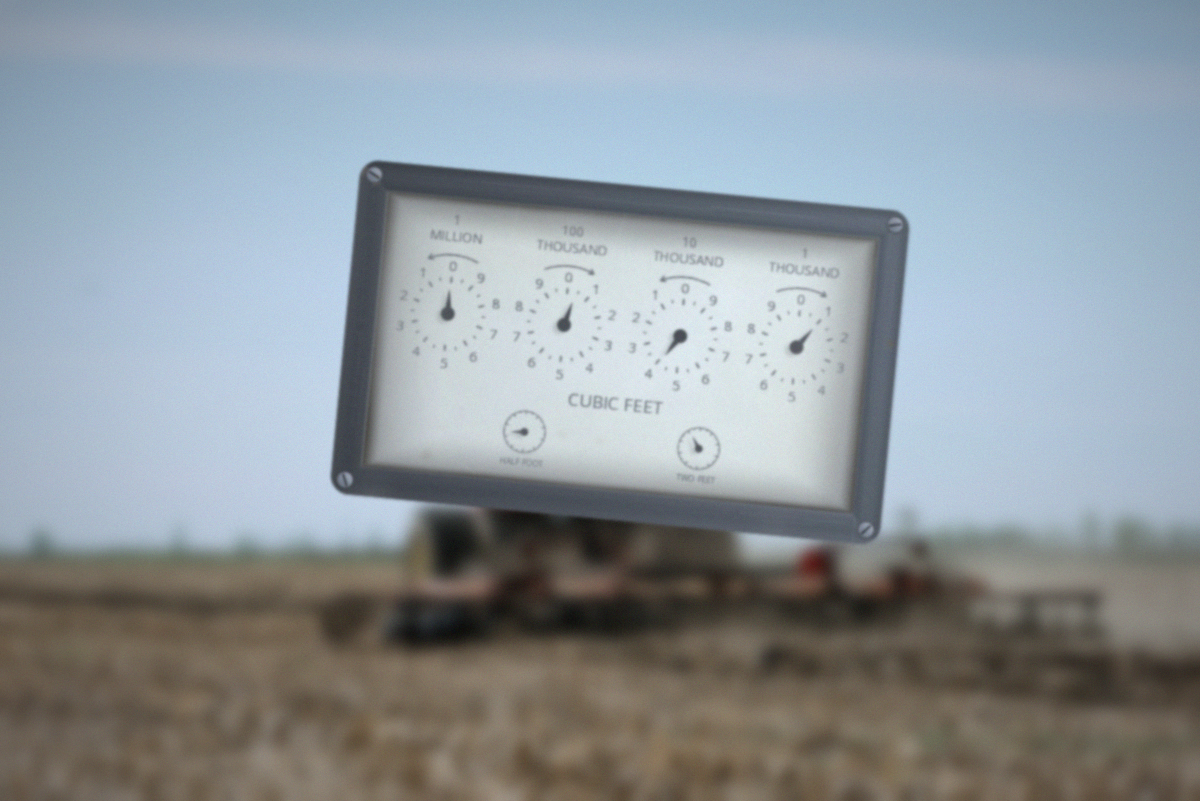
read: 4100 ft³
